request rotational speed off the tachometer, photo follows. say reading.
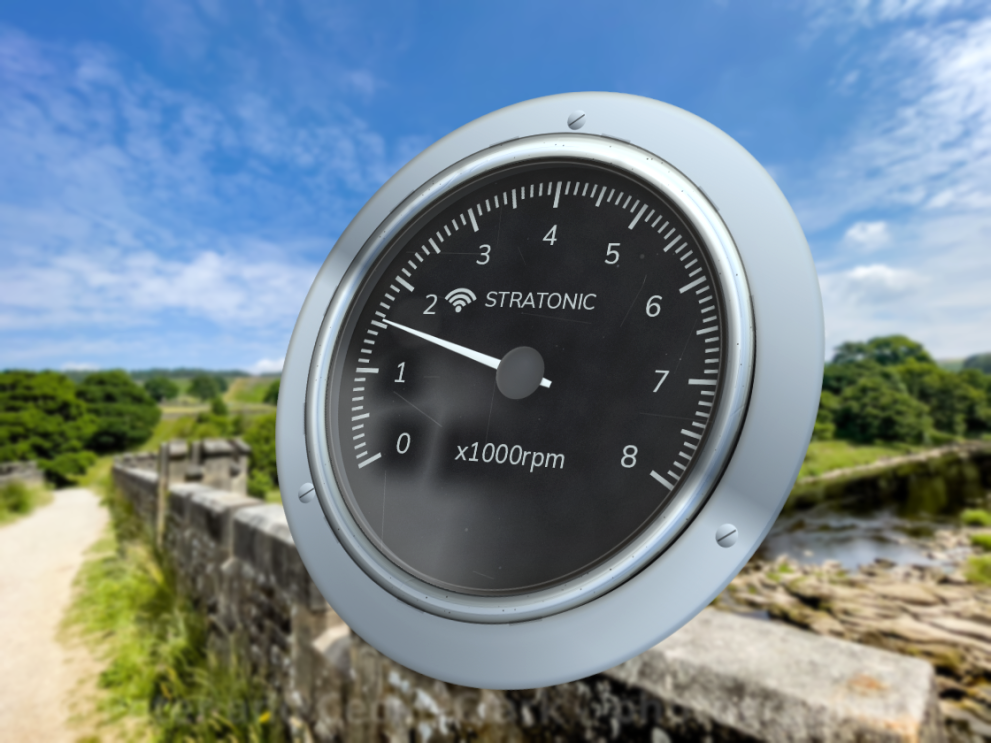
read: 1550 rpm
